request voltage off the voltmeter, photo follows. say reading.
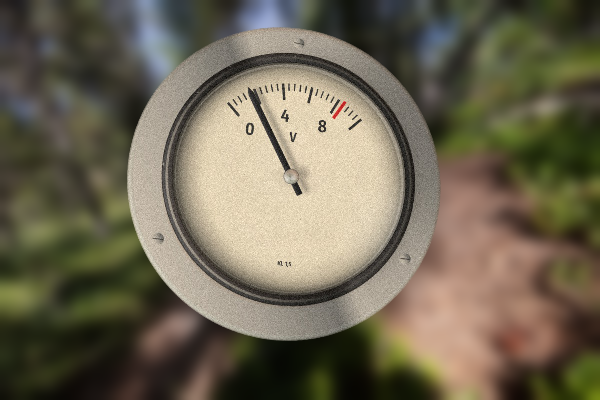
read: 1.6 V
